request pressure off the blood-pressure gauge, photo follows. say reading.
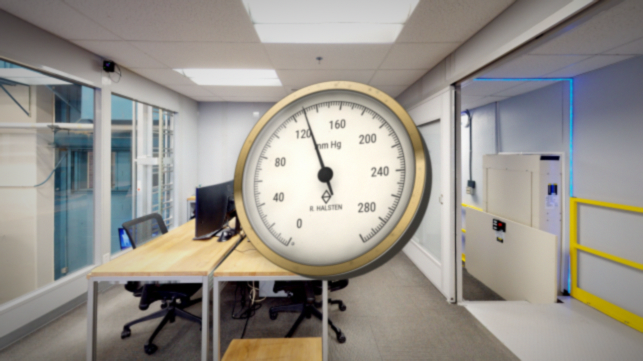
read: 130 mmHg
